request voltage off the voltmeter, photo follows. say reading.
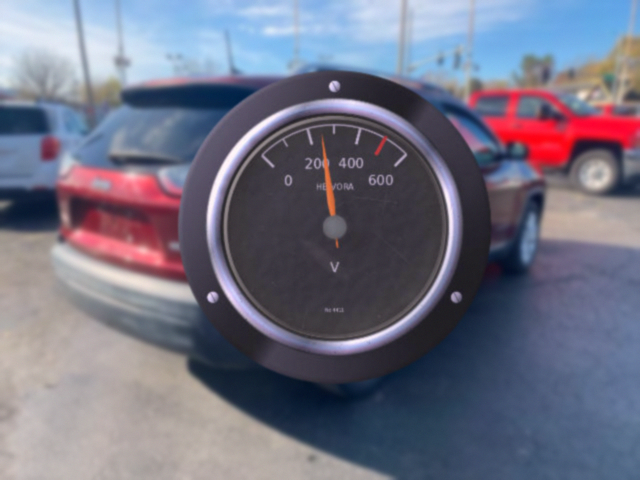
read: 250 V
